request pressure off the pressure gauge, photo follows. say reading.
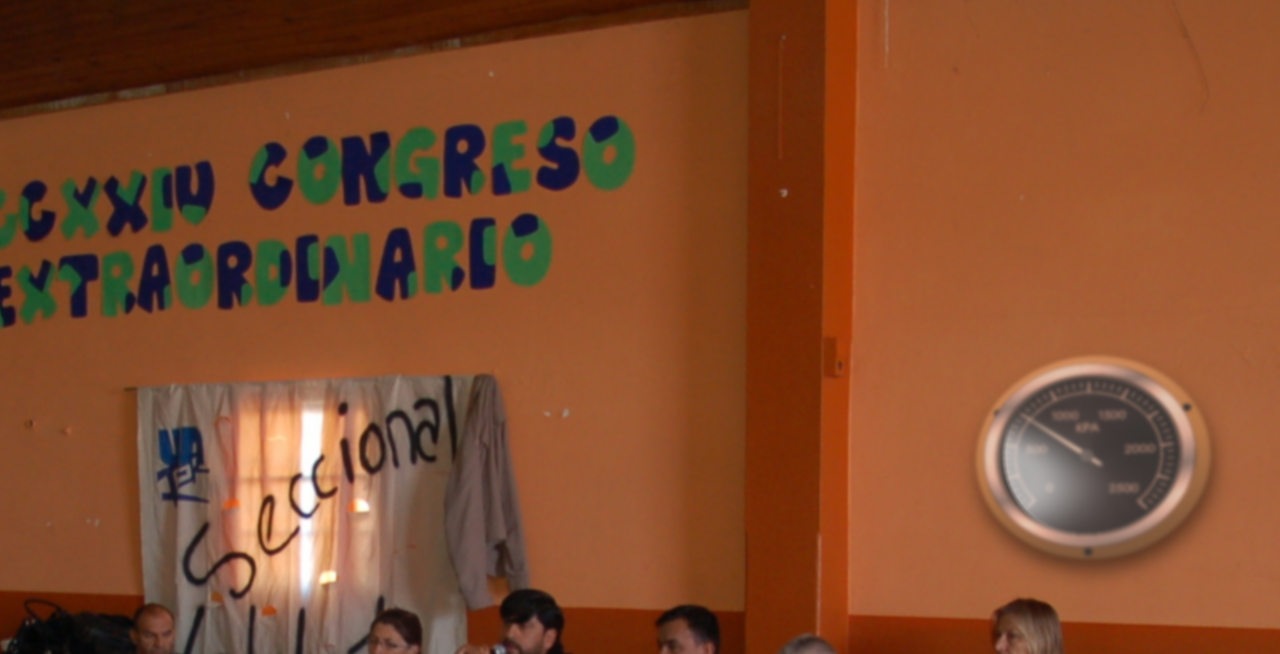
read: 750 kPa
